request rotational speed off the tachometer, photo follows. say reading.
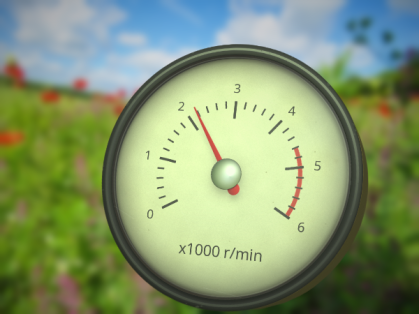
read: 2200 rpm
